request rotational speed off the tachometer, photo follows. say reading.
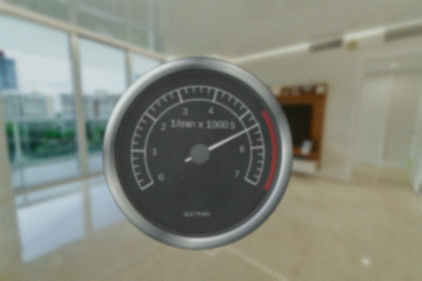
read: 5400 rpm
